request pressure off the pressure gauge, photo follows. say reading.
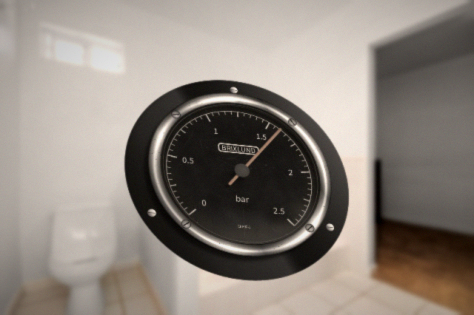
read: 1.6 bar
